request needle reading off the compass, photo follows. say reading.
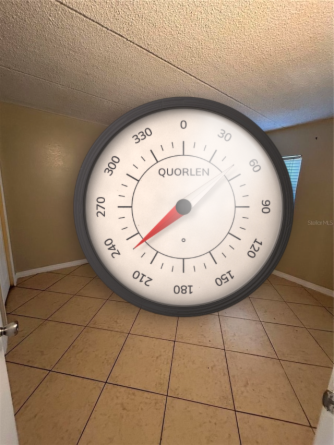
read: 230 °
